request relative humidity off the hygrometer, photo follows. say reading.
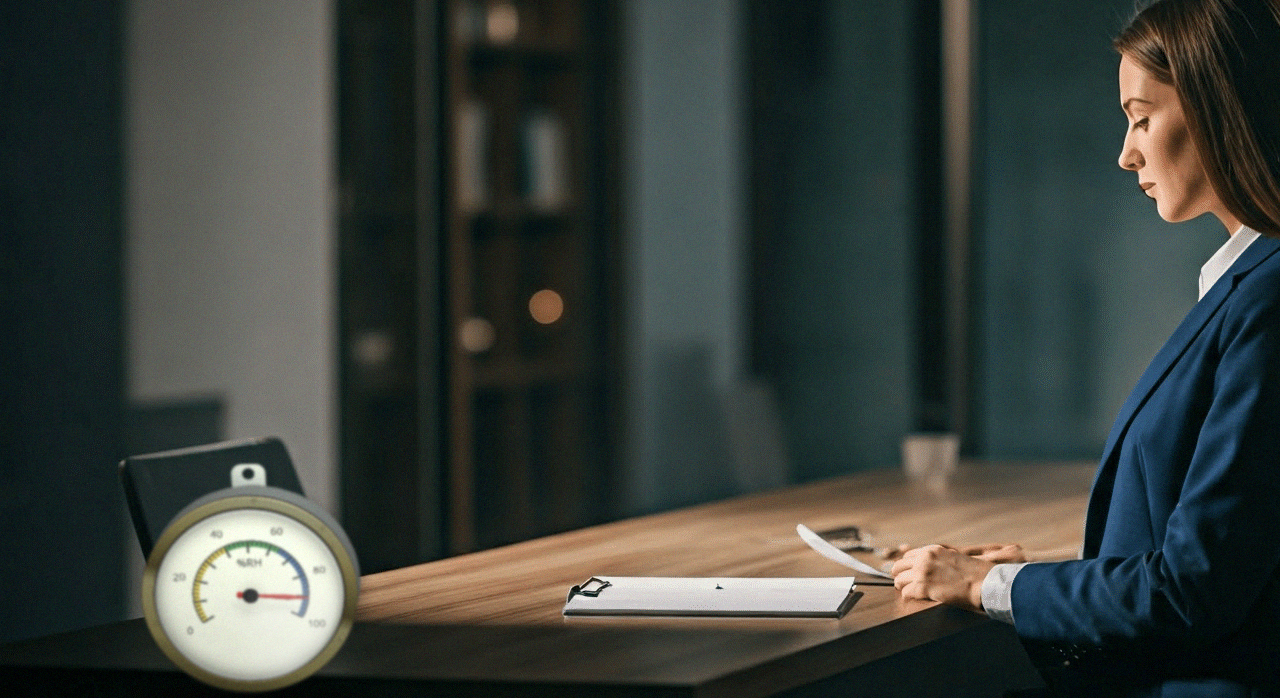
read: 90 %
